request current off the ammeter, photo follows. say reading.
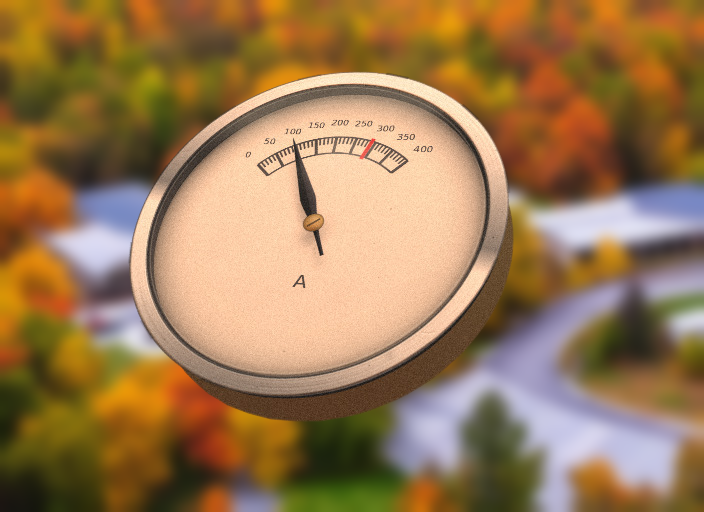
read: 100 A
